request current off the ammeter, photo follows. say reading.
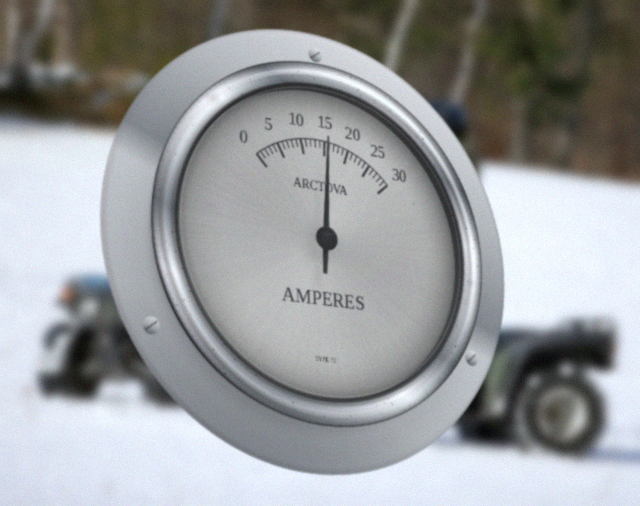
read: 15 A
